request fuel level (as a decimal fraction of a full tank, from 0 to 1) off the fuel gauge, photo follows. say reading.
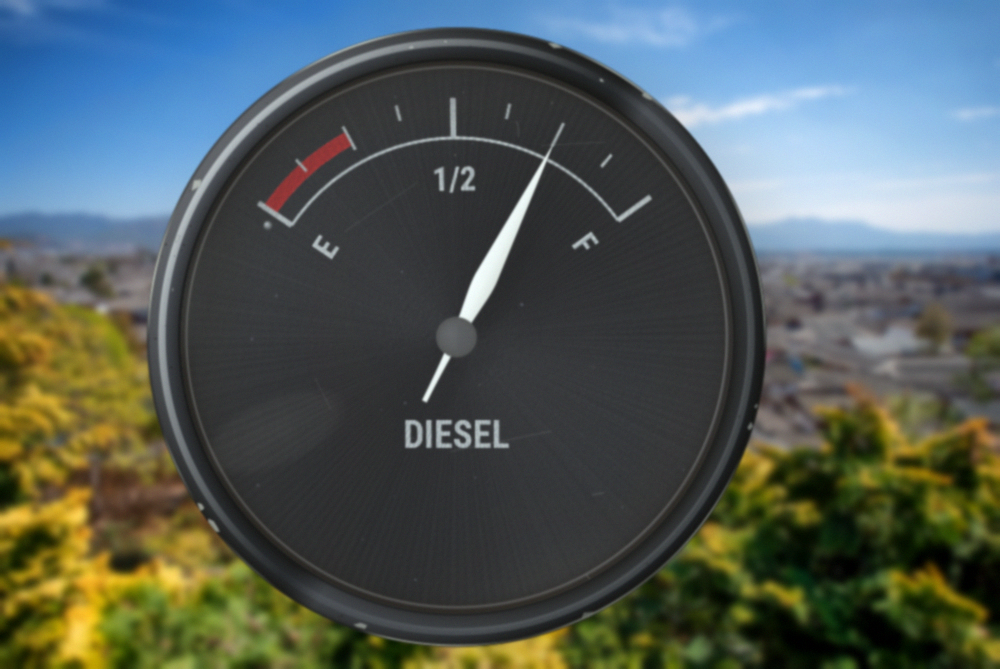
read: 0.75
